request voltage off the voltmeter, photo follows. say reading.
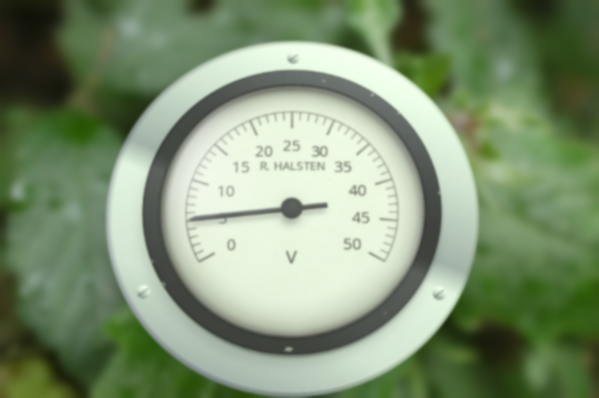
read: 5 V
